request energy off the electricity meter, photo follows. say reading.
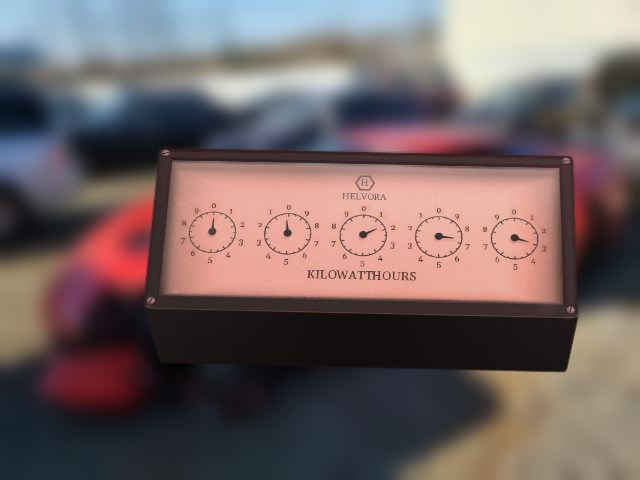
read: 173 kWh
